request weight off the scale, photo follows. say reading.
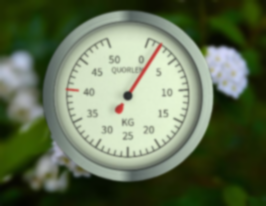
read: 2 kg
